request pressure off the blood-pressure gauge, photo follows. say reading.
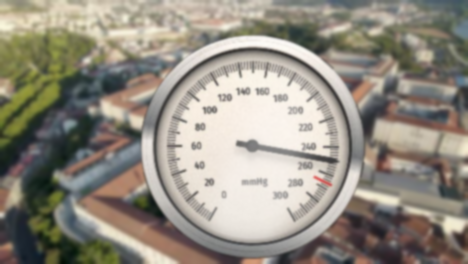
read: 250 mmHg
